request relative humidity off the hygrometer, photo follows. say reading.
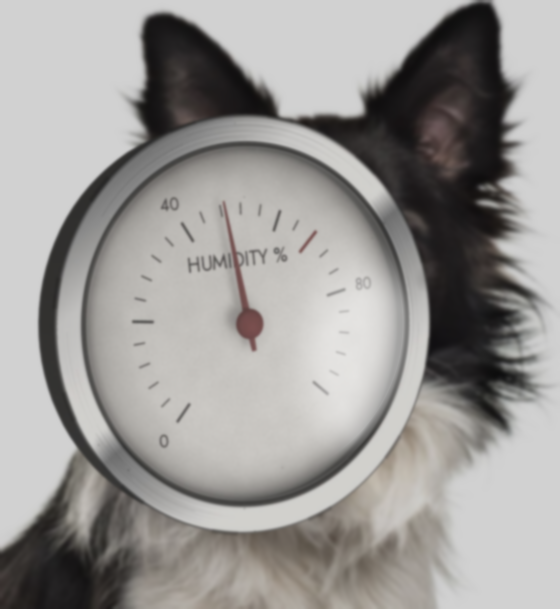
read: 48 %
